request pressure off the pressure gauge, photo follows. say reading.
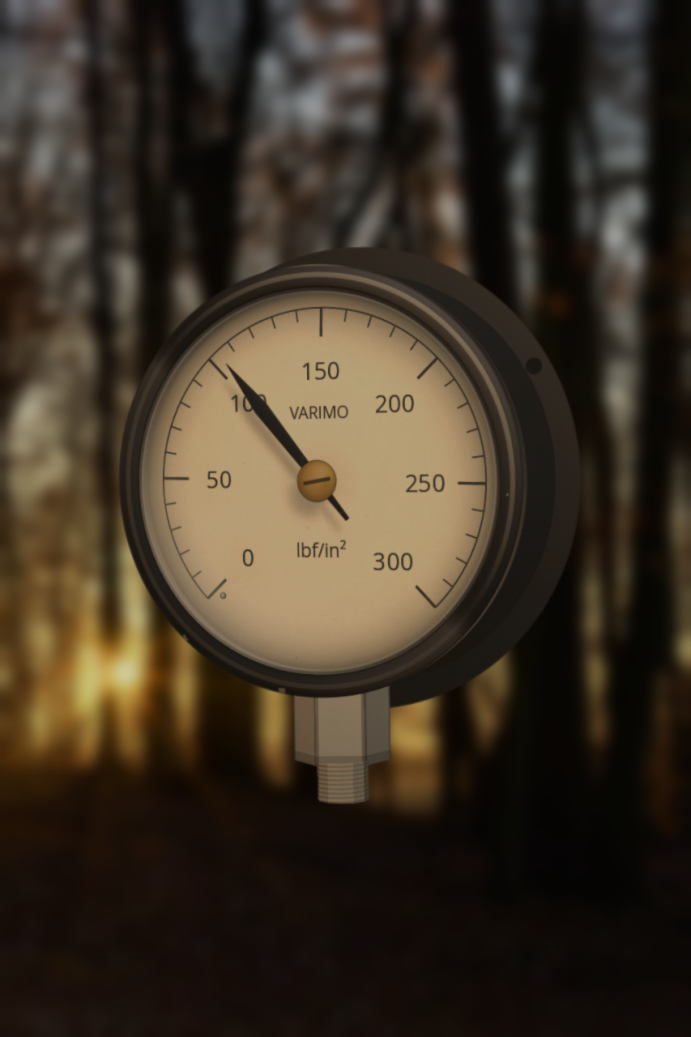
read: 105 psi
